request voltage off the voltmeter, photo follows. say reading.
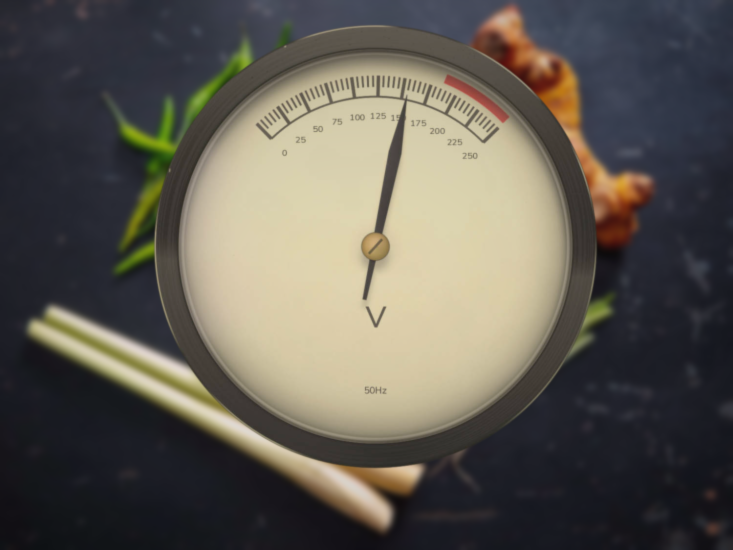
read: 155 V
